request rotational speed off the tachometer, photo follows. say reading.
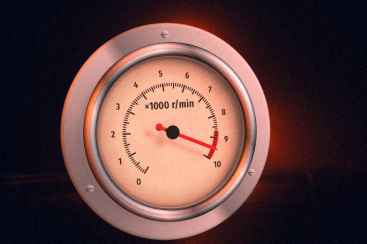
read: 9500 rpm
